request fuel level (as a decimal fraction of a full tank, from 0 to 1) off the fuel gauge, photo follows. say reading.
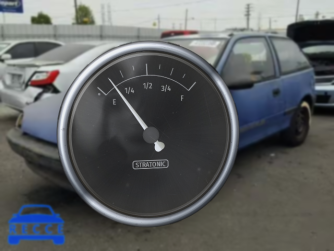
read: 0.125
